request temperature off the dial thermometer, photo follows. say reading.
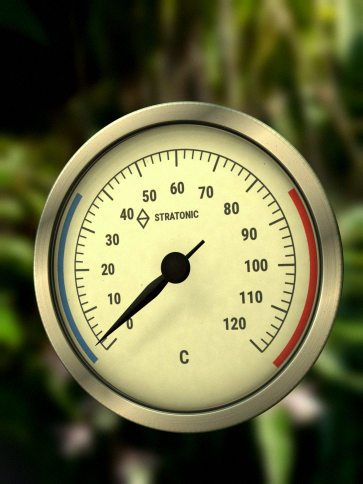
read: 2 °C
